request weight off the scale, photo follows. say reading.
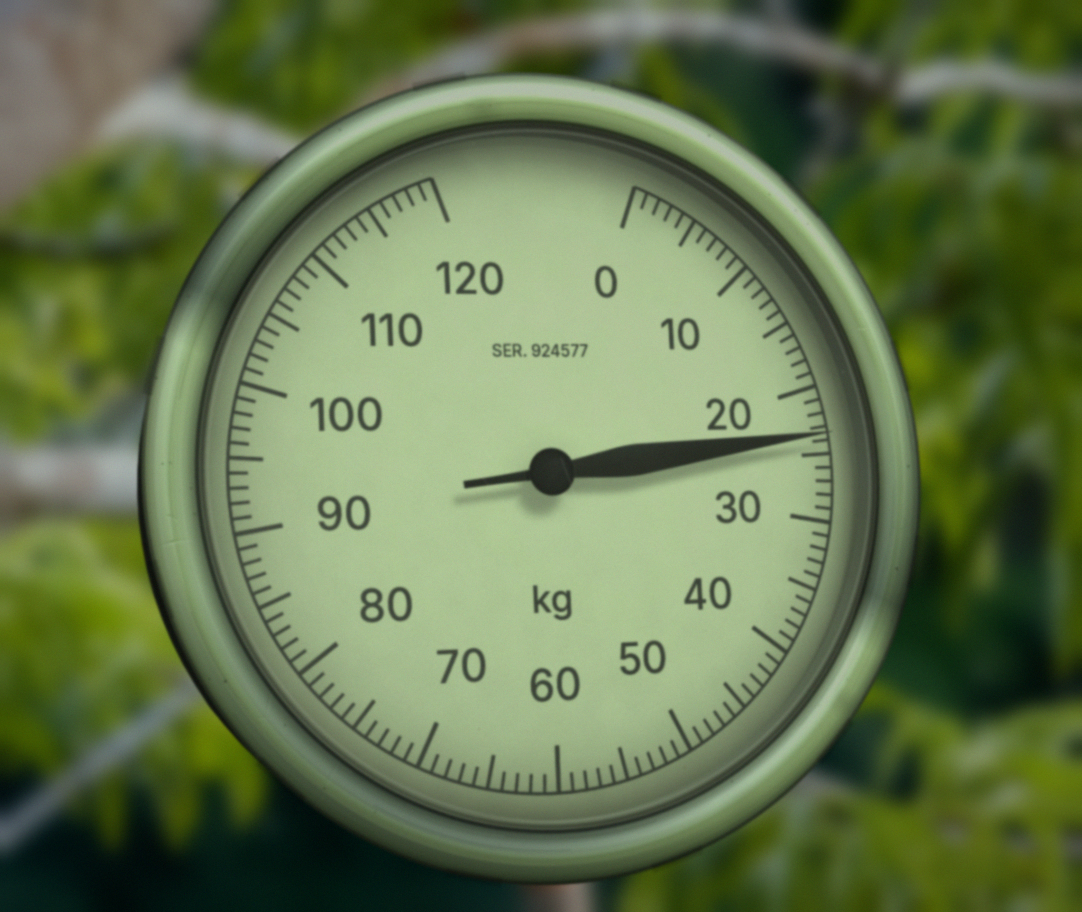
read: 23.5 kg
